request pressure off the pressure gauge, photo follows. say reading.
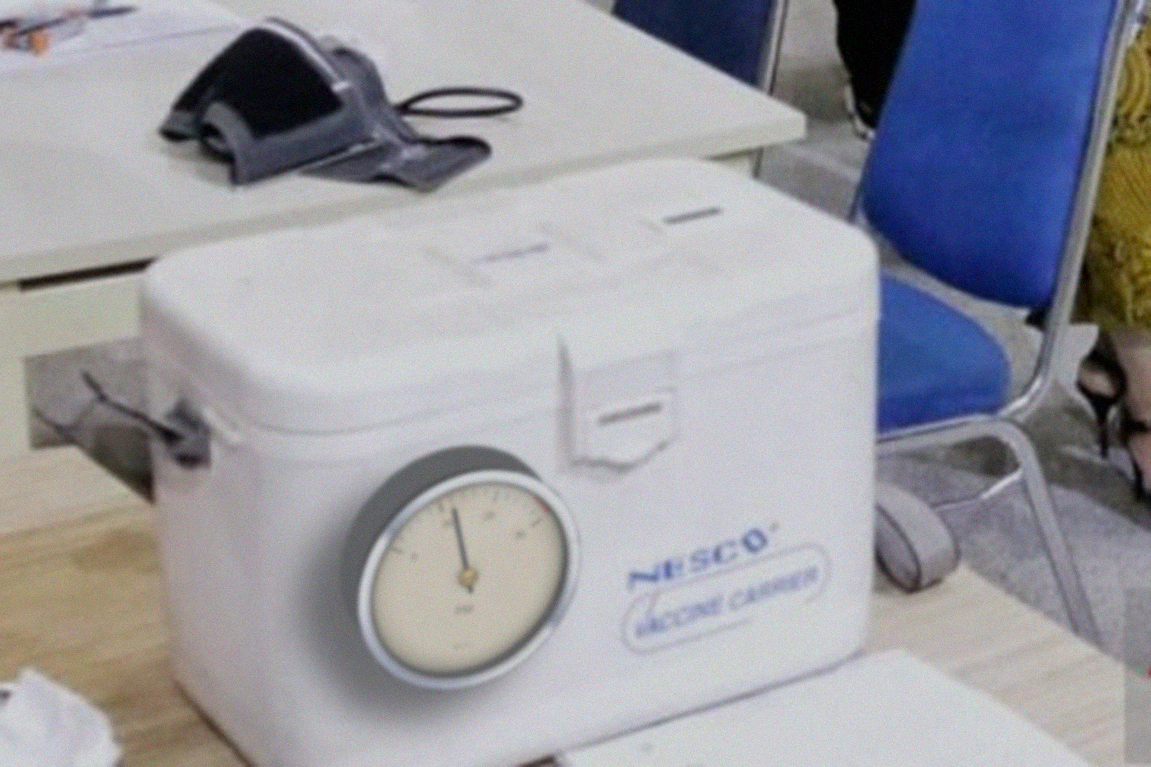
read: 12 psi
